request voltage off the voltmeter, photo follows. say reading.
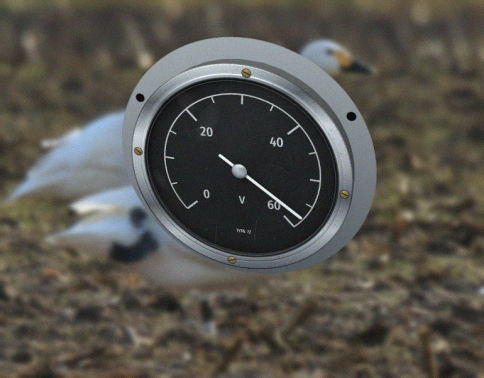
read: 57.5 V
